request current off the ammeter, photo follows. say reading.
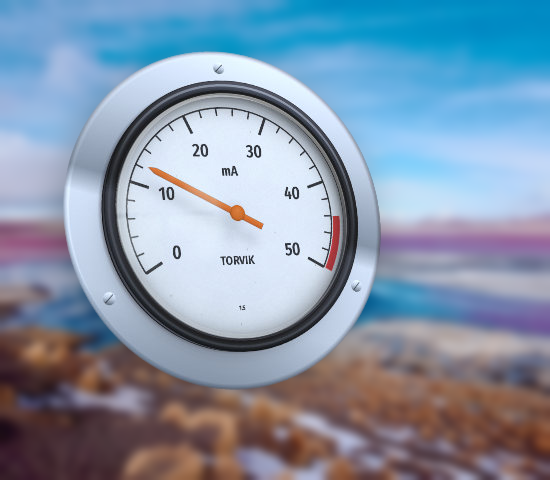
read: 12 mA
